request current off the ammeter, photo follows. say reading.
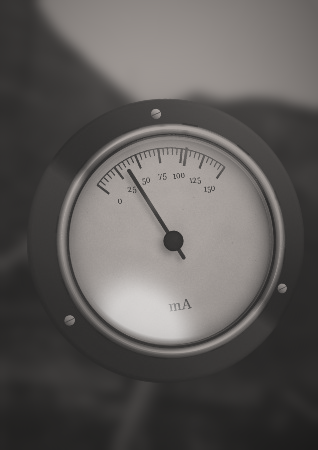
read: 35 mA
